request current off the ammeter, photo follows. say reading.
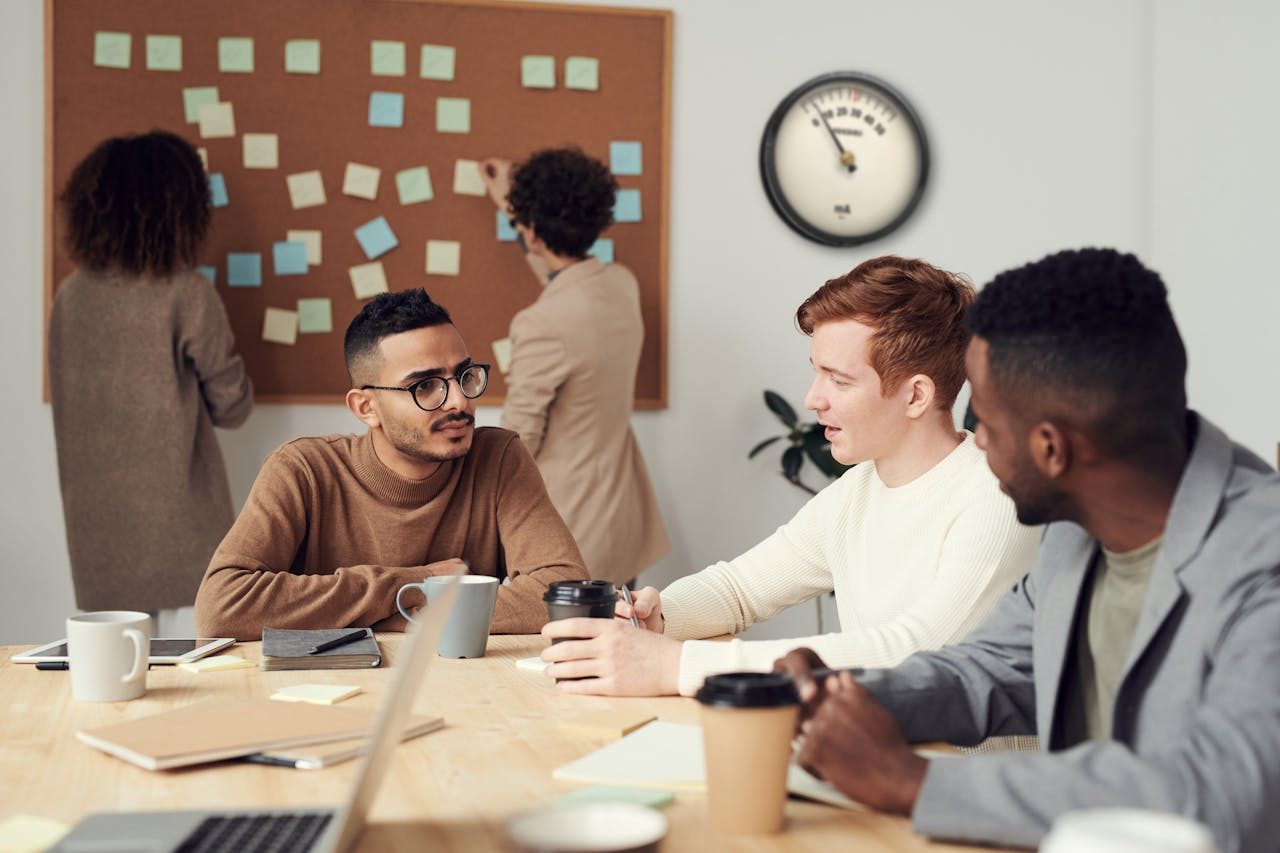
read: 5 mA
